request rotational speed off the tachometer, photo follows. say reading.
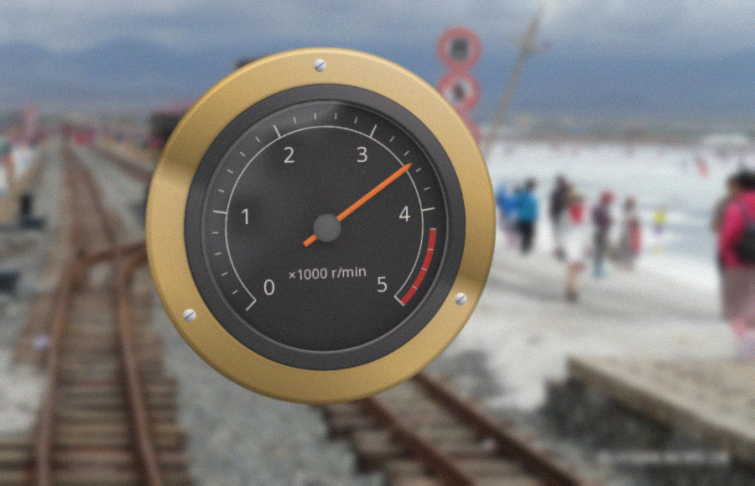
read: 3500 rpm
